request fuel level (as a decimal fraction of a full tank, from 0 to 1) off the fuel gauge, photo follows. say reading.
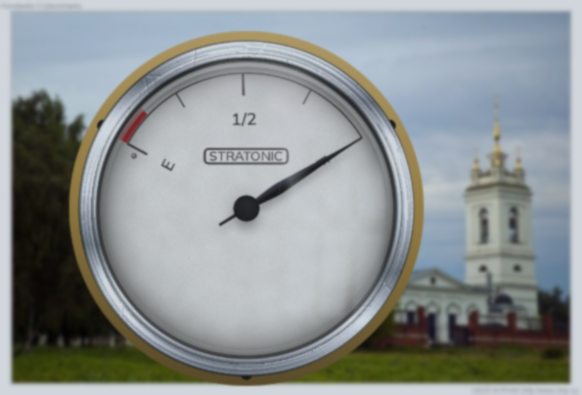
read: 1
